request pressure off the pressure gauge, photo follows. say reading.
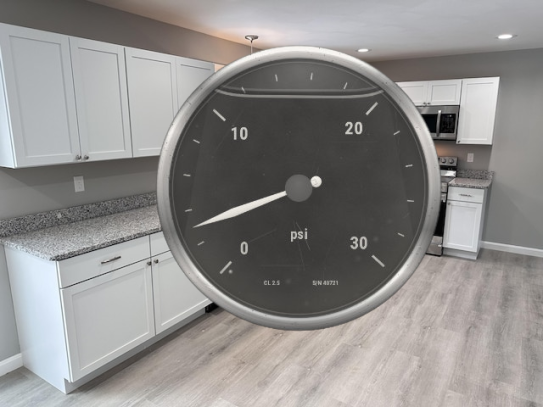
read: 3 psi
